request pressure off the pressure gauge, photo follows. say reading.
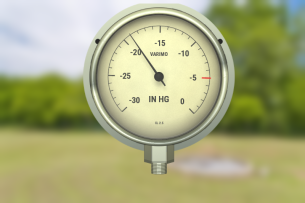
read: -19 inHg
